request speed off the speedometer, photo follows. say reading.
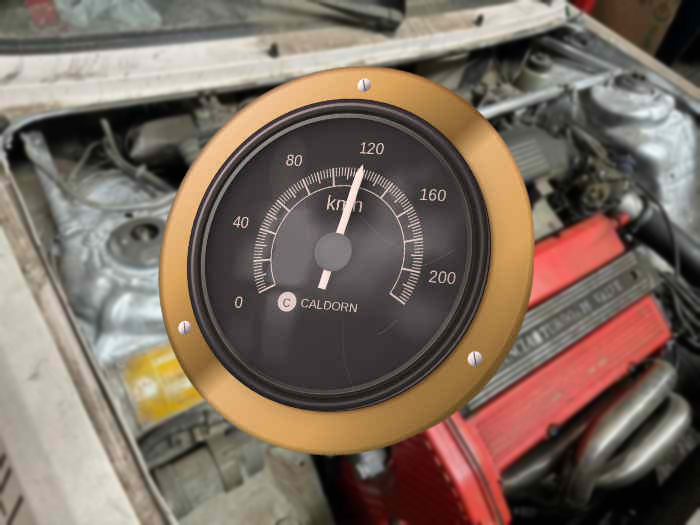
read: 120 km/h
